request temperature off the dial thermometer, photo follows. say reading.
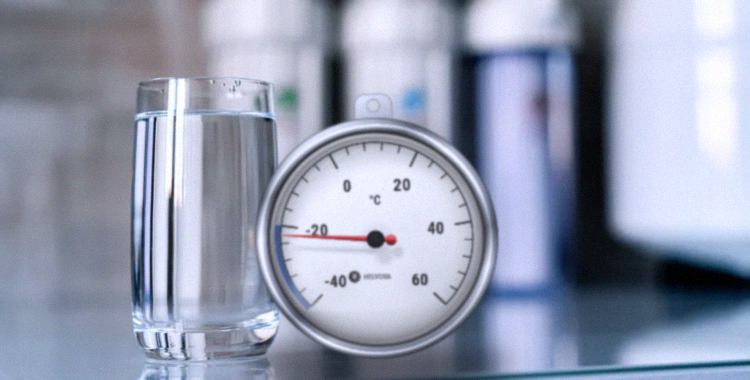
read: -22 °C
